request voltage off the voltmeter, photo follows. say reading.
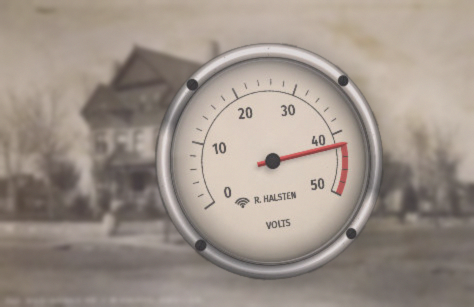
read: 42 V
